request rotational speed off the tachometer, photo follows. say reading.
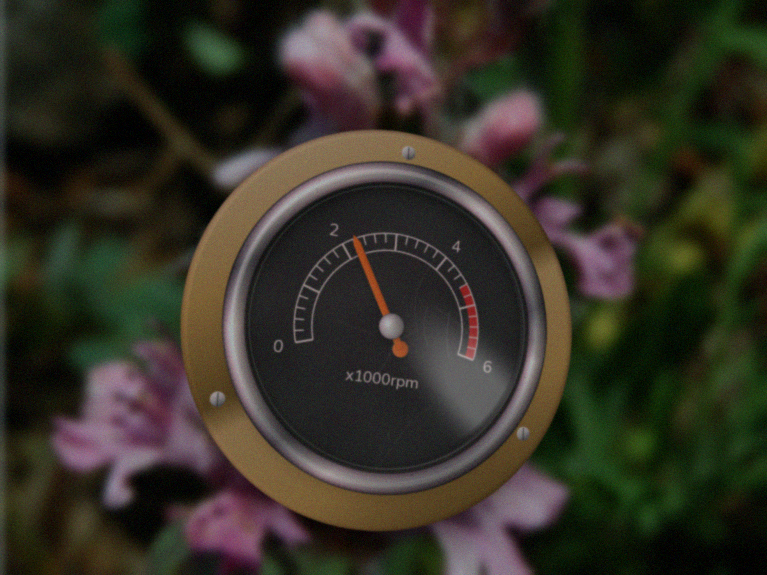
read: 2200 rpm
